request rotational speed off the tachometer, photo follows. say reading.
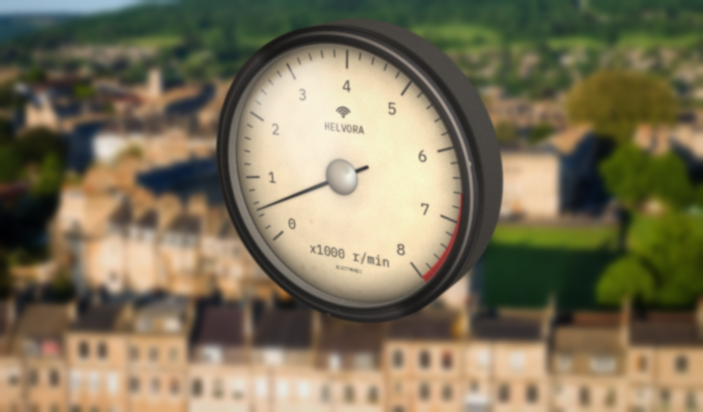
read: 500 rpm
